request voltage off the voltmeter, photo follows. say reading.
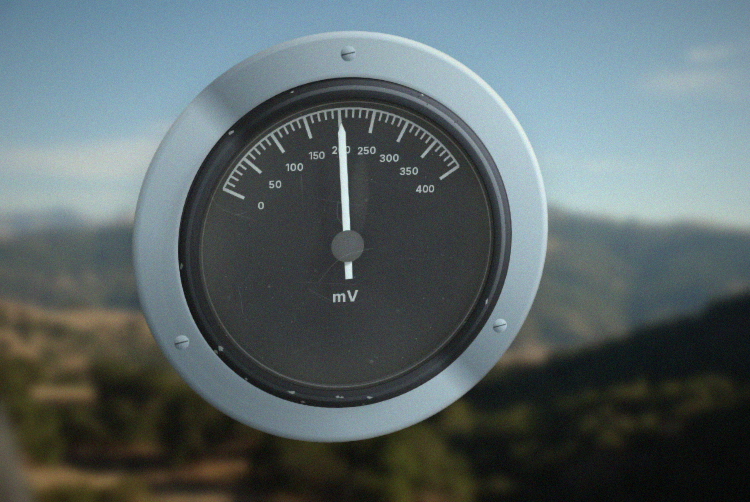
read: 200 mV
